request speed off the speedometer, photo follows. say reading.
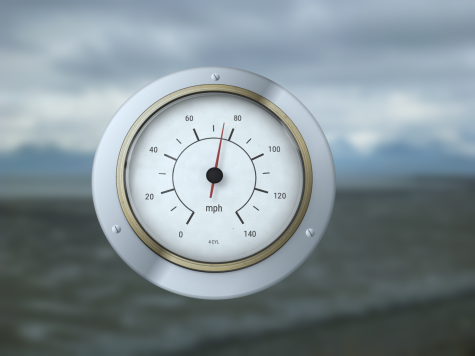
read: 75 mph
